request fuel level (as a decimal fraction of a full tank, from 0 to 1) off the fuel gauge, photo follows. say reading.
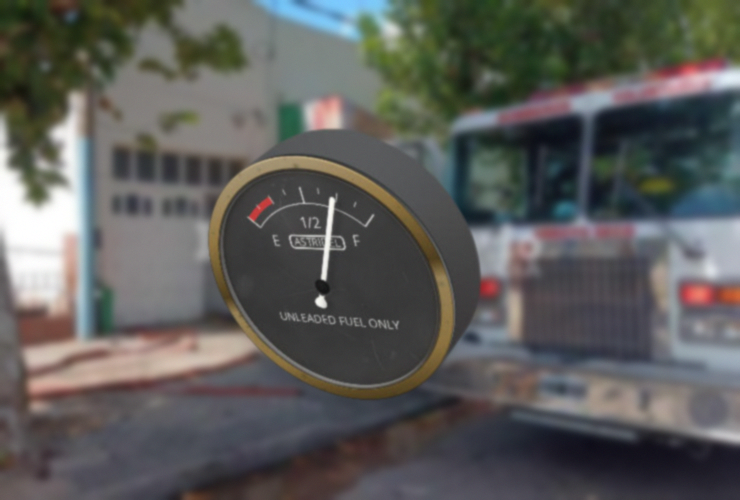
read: 0.75
